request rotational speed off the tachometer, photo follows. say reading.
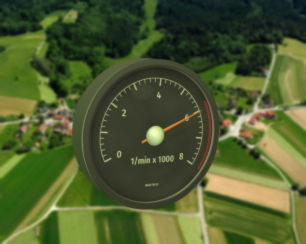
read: 6000 rpm
